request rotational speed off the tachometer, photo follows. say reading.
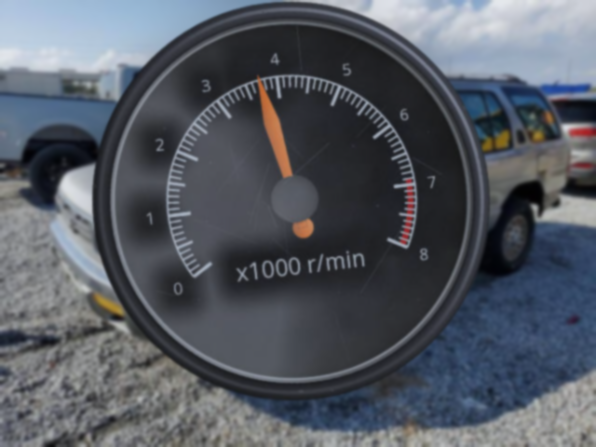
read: 3700 rpm
